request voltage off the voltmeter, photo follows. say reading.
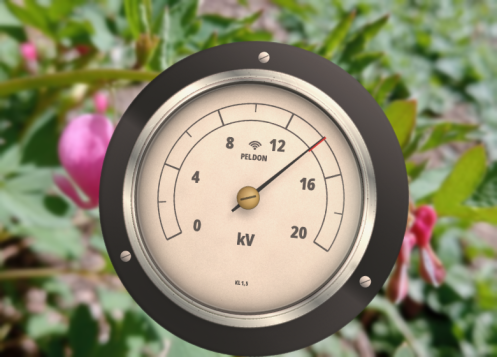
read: 14 kV
